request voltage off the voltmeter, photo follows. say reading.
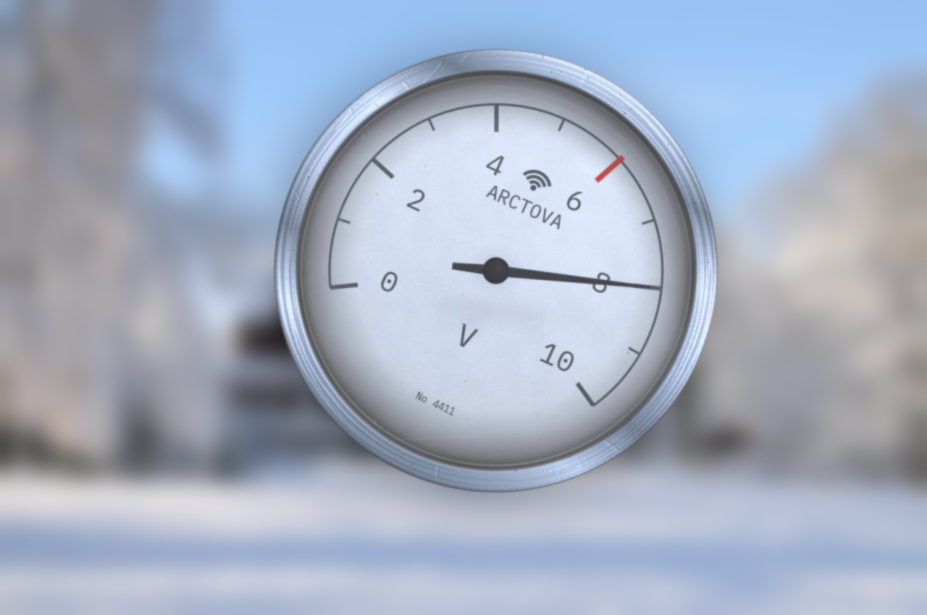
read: 8 V
